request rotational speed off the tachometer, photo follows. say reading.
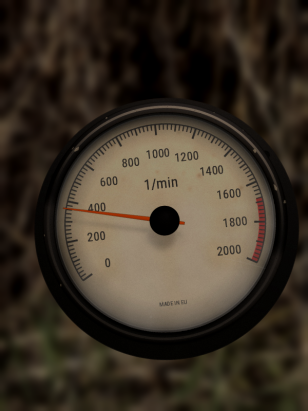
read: 360 rpm
